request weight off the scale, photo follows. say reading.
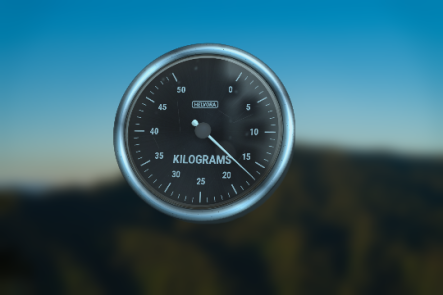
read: 17 kg
